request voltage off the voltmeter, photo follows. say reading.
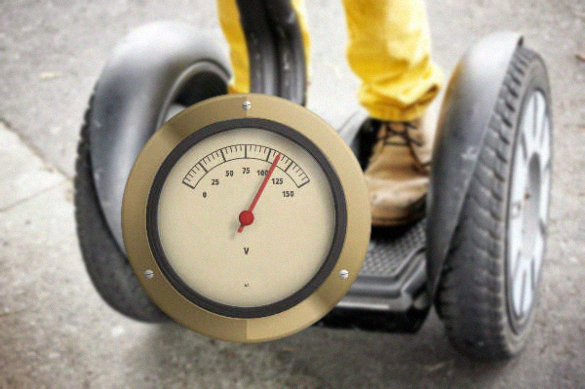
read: 110 V
